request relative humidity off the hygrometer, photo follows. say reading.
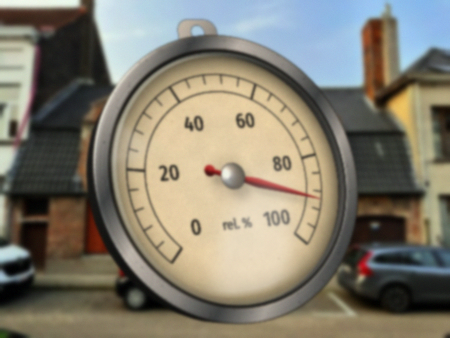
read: 90 %
